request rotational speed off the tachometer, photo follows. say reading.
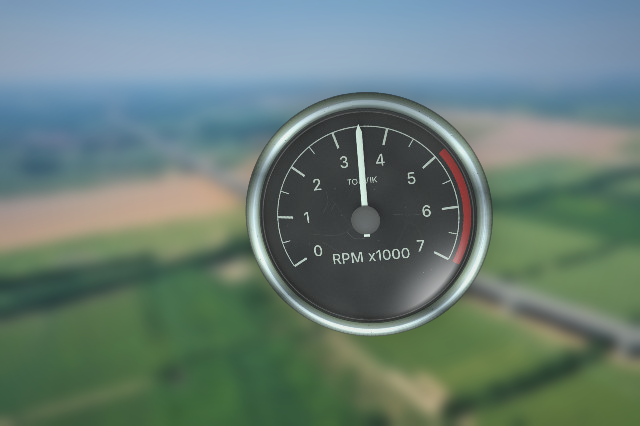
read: 3500 rpm
